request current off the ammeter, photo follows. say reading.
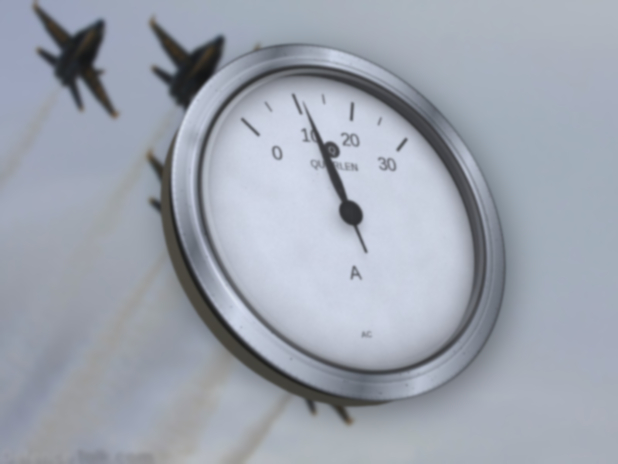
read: 10 A
